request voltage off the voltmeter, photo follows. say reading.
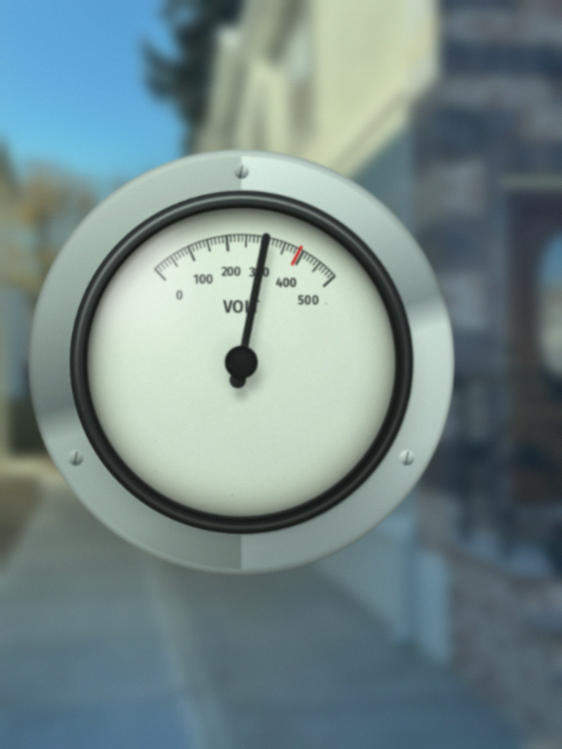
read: 300 V
